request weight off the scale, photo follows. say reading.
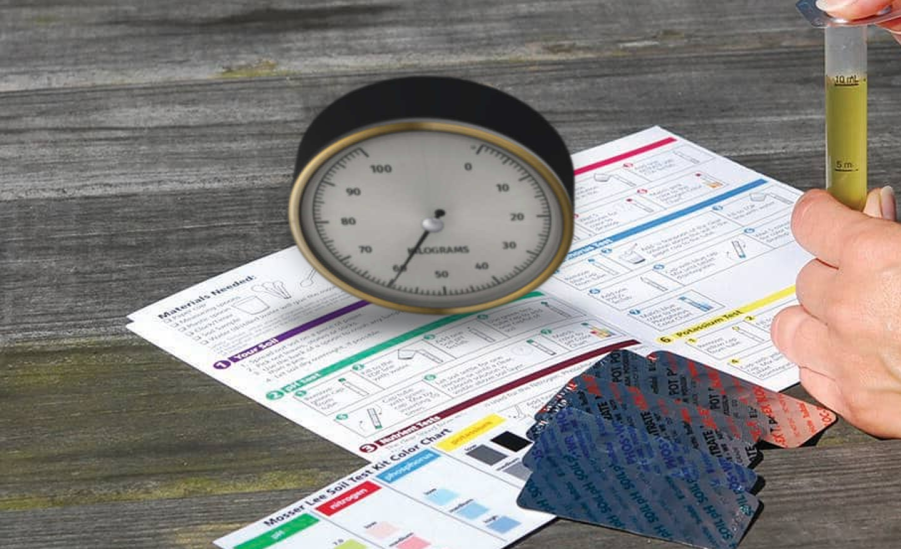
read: 60 kg
